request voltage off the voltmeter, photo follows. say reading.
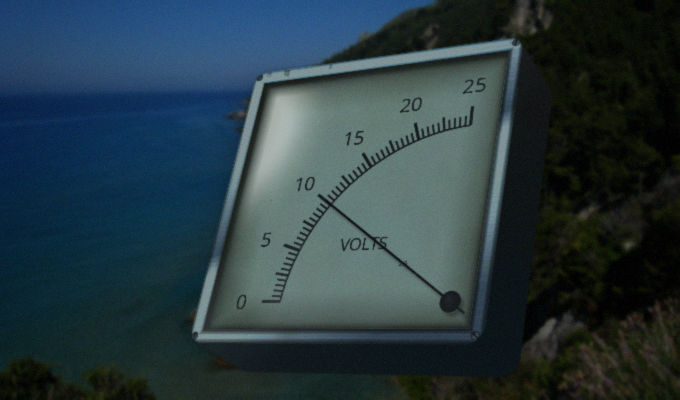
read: 10 V
